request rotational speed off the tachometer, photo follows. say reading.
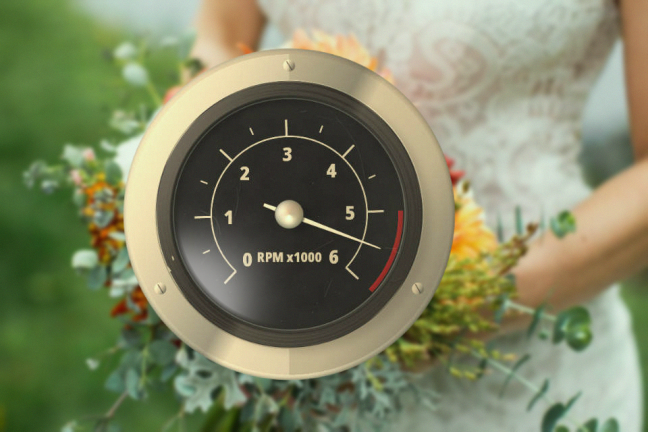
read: 5500 rpm
